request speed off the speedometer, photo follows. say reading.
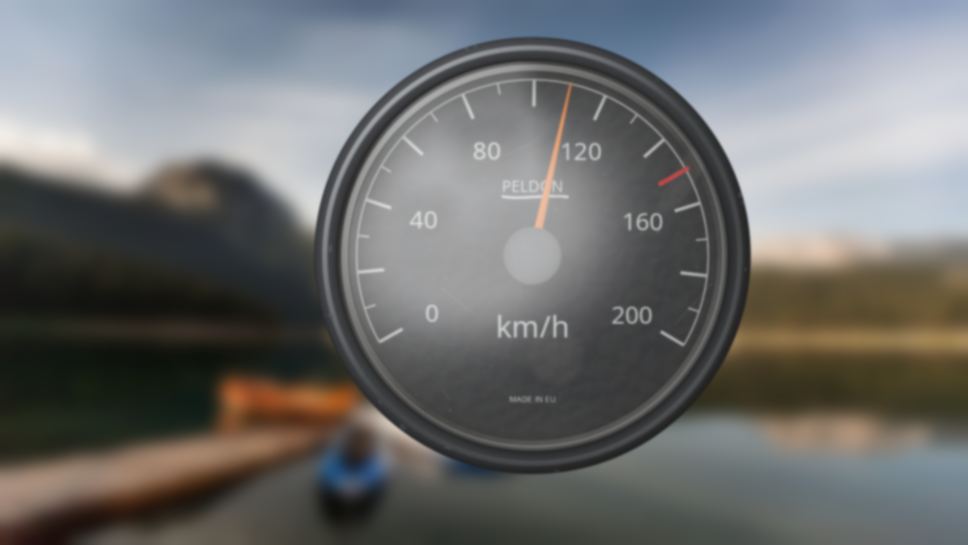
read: 110 km/h
